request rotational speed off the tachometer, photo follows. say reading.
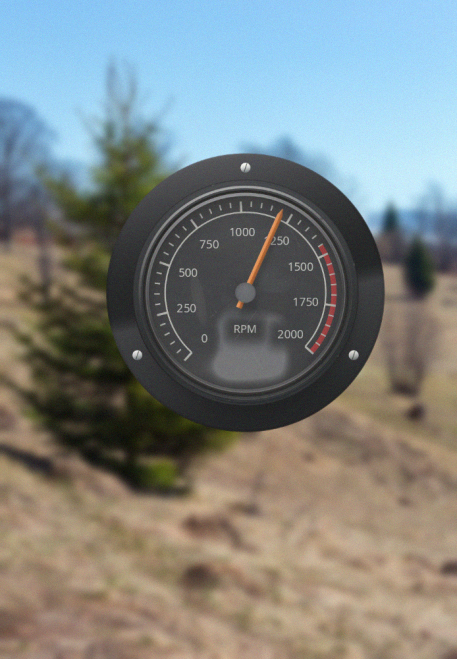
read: 1200 rpm
